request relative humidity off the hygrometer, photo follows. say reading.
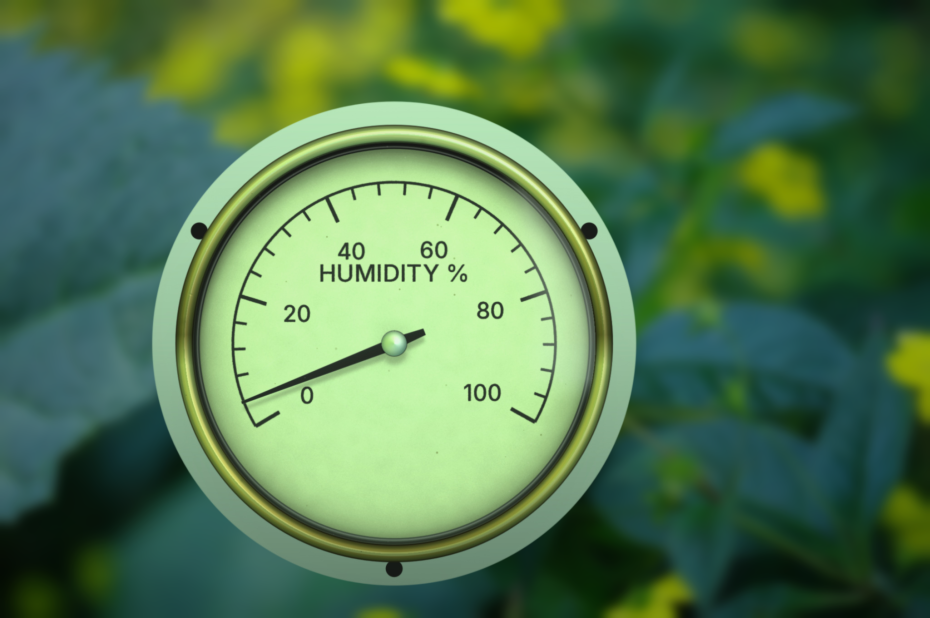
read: 4 %
